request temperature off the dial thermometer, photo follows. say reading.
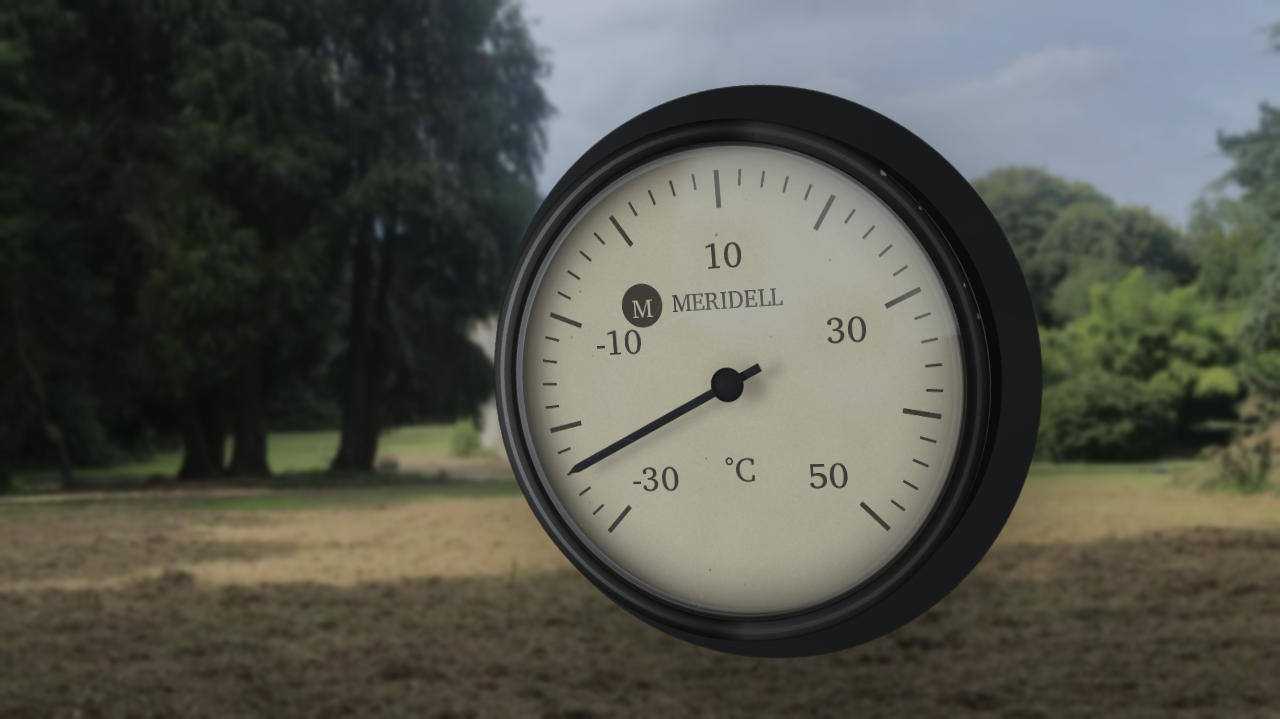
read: -24 °C
